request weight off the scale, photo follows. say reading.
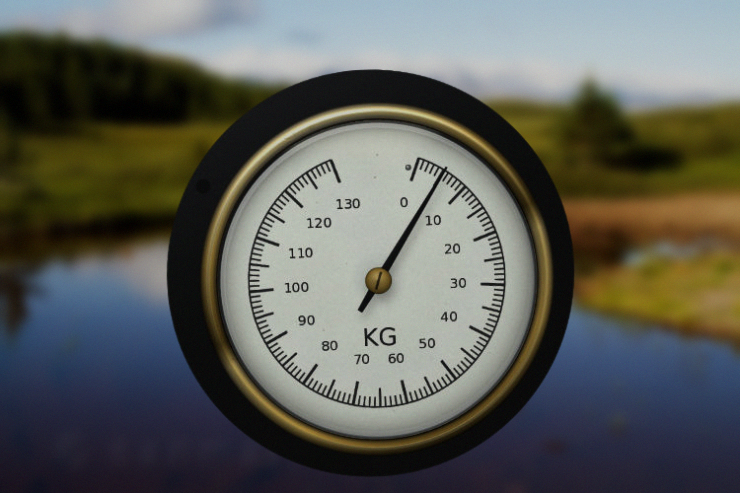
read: 5 kg
